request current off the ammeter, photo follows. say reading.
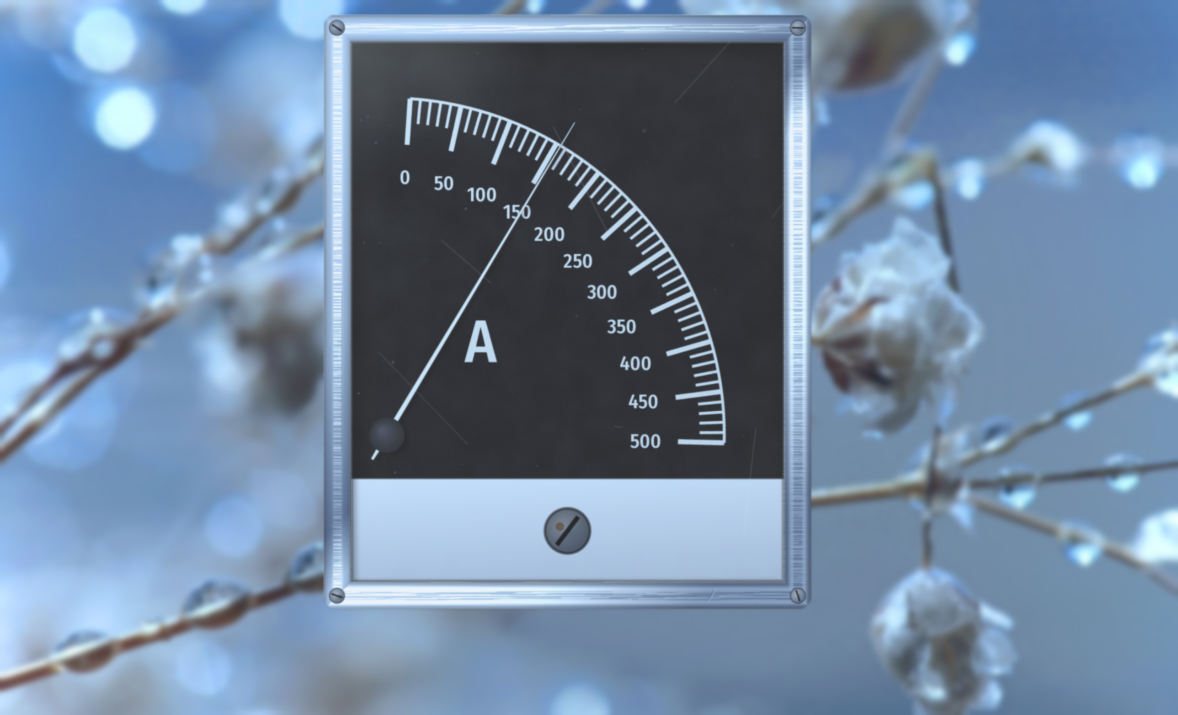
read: 155 A
